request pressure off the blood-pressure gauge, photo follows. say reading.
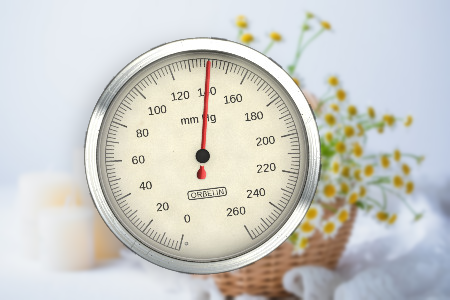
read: 140 mmHg
